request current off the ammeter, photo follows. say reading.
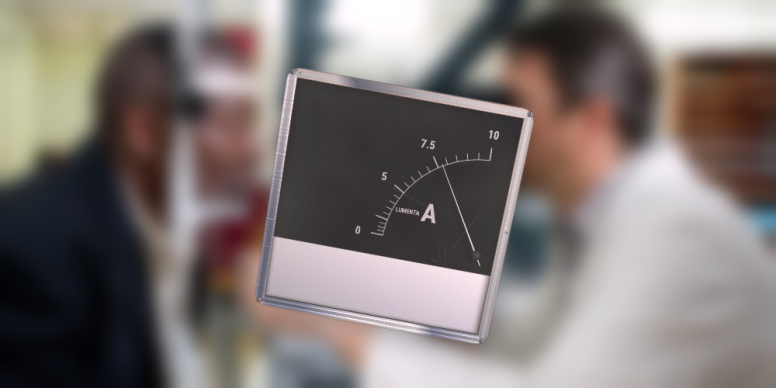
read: 7.75 A
